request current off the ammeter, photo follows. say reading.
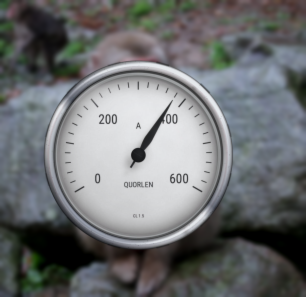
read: 380 A
